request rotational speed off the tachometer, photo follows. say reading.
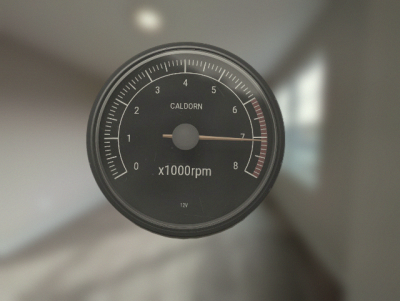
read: 7100 rpm
